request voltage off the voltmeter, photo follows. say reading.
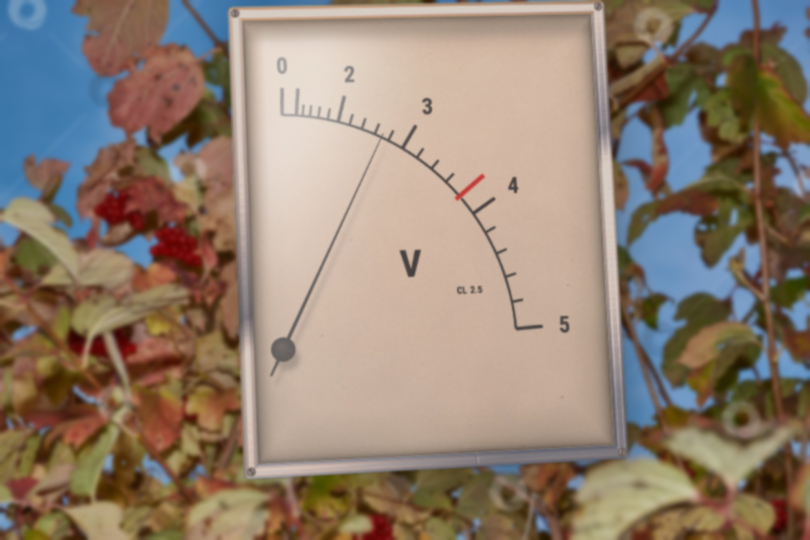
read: 2.7 V
